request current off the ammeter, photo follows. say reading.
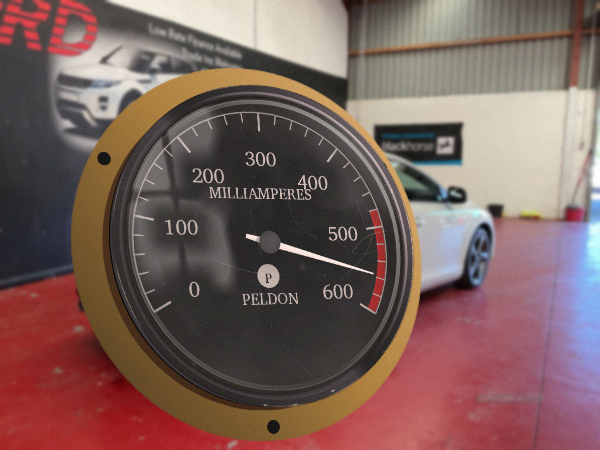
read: 560 mA
